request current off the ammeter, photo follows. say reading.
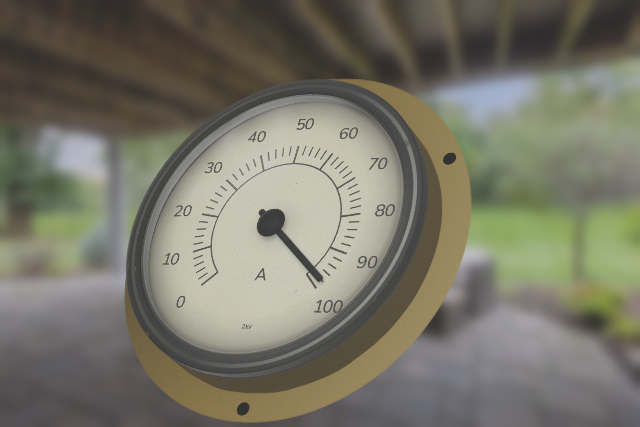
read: 98 A
